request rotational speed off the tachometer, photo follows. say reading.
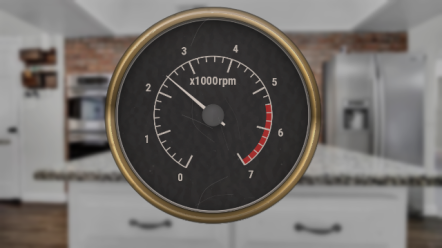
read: 2400 rpm
